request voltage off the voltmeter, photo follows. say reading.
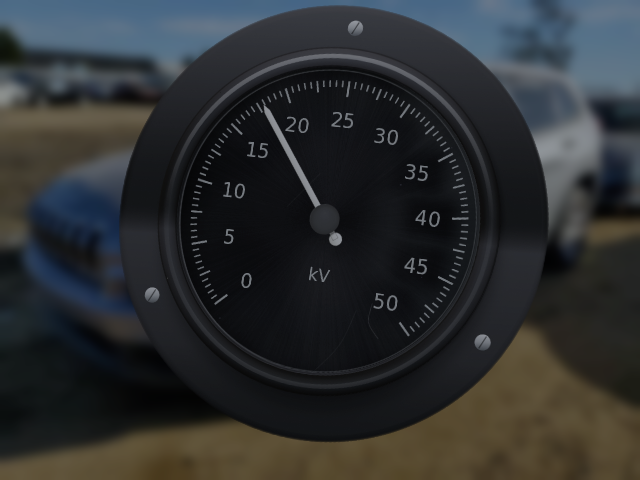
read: 18 kV
